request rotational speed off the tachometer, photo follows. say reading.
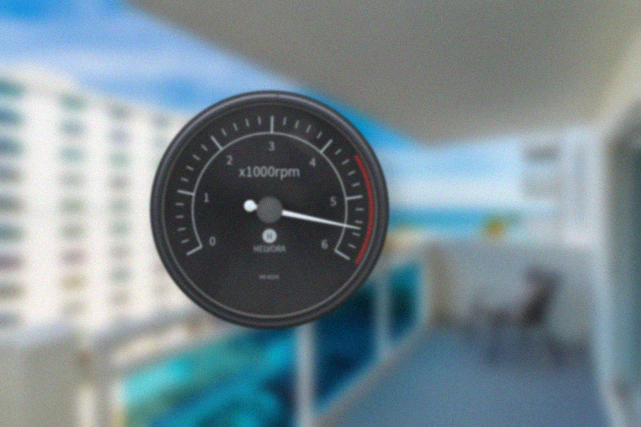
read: 5500 rpm
